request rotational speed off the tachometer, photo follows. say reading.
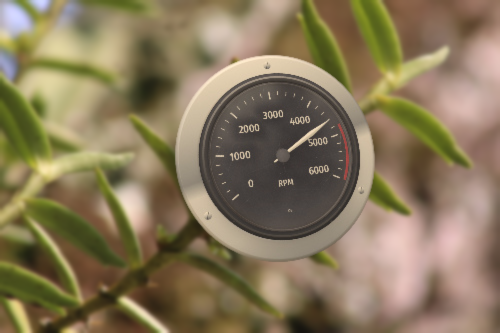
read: 4600 rpm
